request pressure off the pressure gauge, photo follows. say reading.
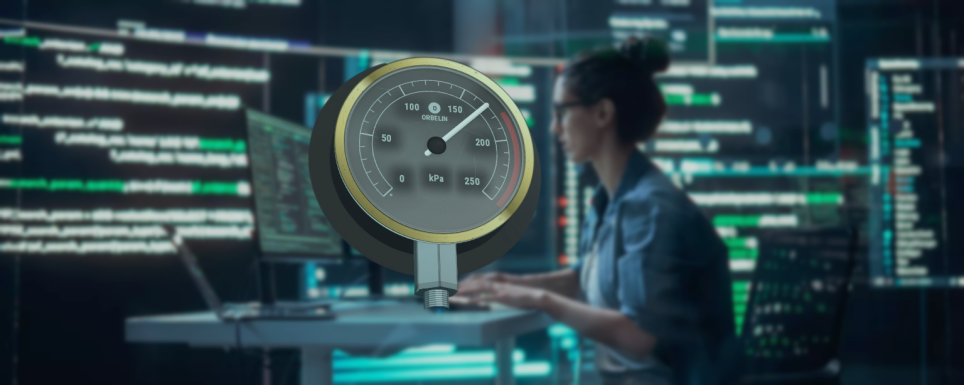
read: 170 kPa
